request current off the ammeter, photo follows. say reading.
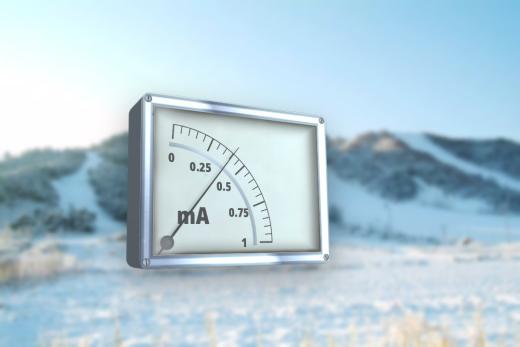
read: 0.4 mA
